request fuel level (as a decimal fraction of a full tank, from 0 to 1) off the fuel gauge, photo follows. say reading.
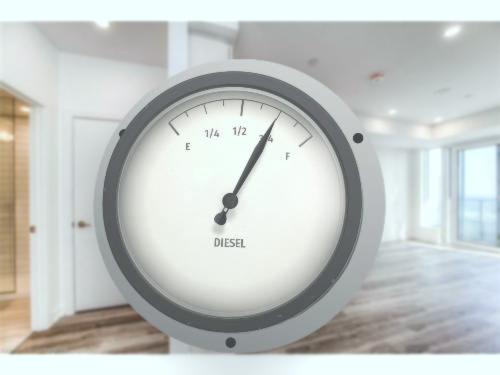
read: 0.75
